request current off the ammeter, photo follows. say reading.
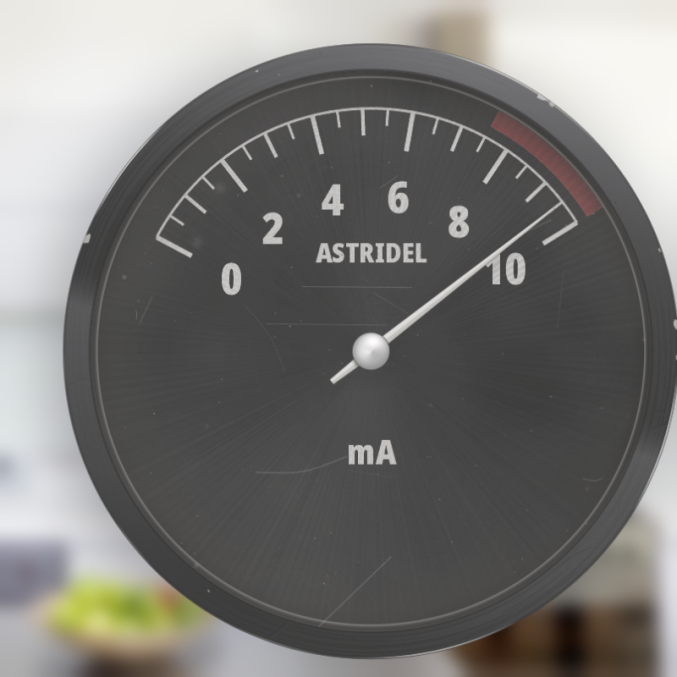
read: 9.5 mA
